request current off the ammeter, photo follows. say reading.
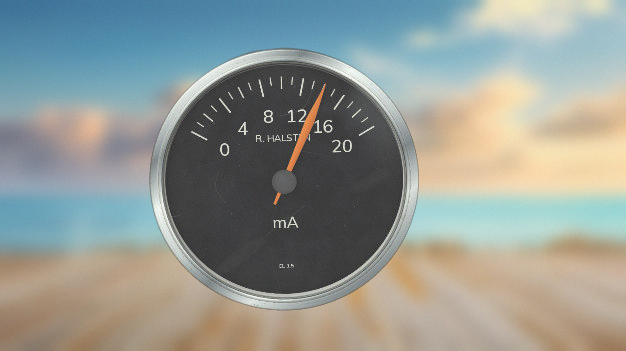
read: 14 mA
